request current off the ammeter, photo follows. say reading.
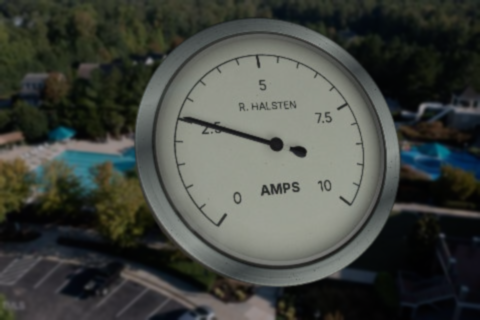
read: 2.5 A
